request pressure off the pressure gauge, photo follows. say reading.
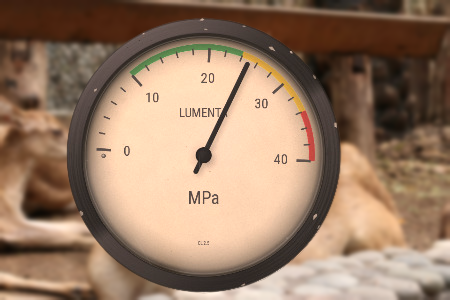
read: 25 MPa
